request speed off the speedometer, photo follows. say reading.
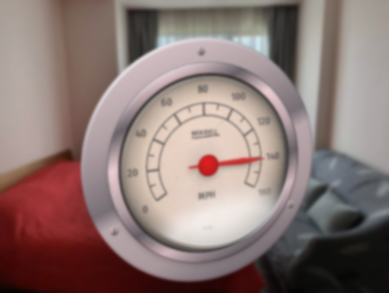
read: 140 mph
